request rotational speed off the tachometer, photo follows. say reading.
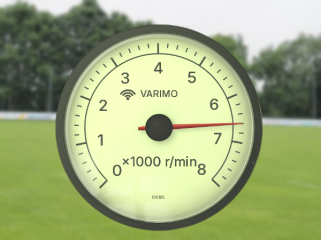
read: 6600 rpm
